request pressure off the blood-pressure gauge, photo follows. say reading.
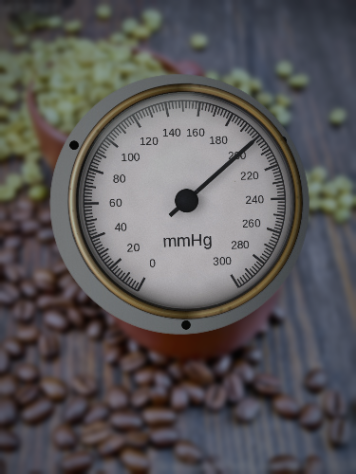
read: 200 mmHg
